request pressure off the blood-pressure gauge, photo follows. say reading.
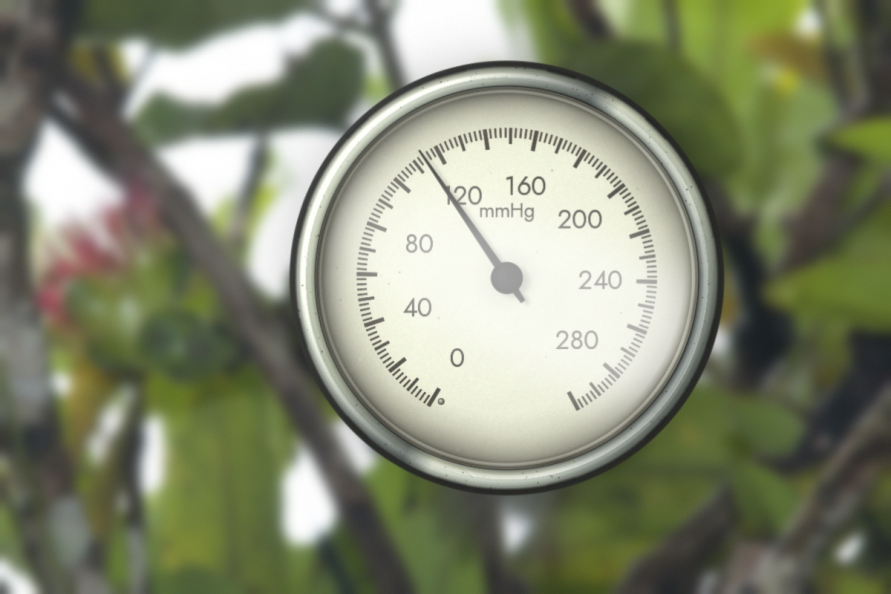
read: 114 mmHg
